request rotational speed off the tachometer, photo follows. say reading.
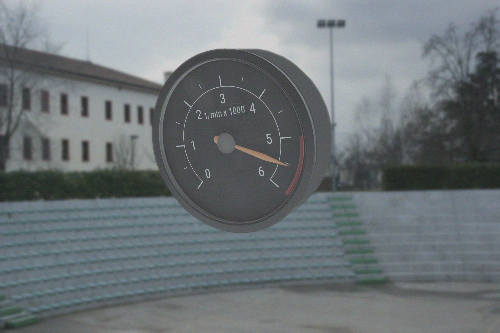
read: 5500 rpm
